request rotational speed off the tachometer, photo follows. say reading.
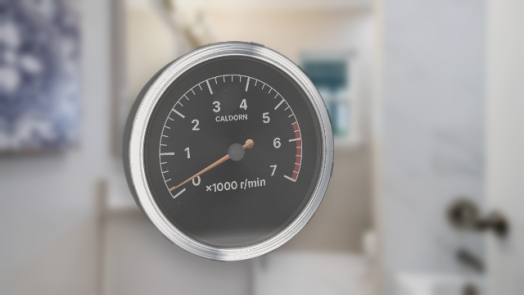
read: 200 rpm
